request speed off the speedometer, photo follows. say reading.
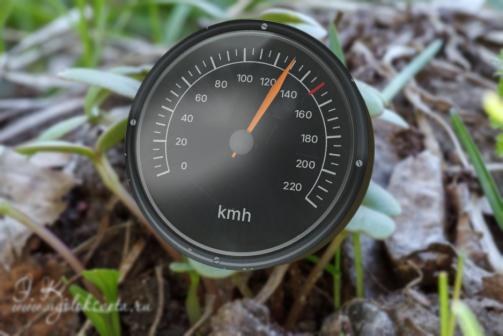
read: 130 km/h
